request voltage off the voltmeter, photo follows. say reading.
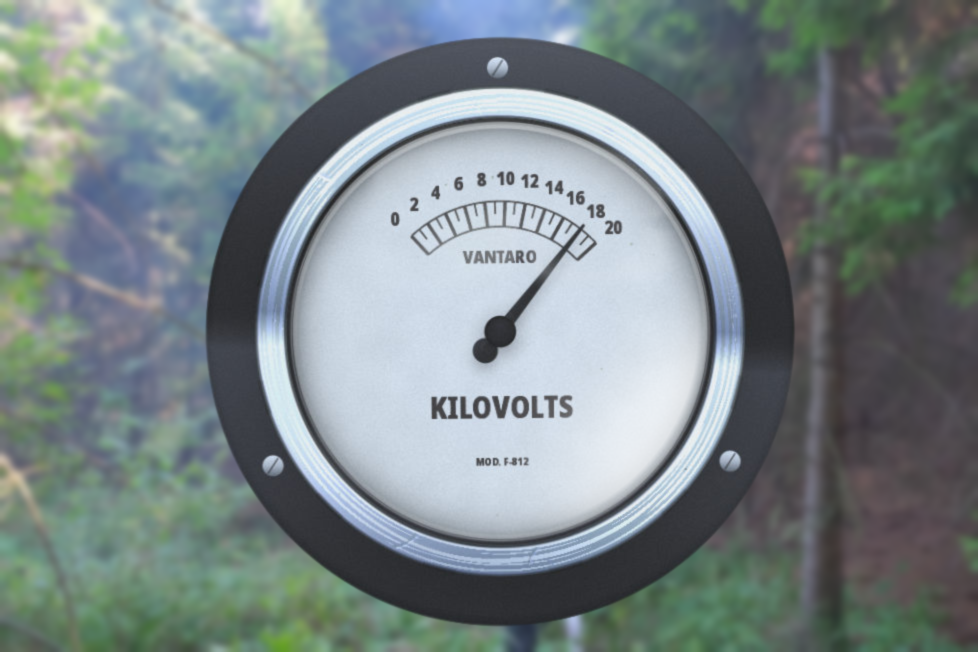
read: 18 kV
